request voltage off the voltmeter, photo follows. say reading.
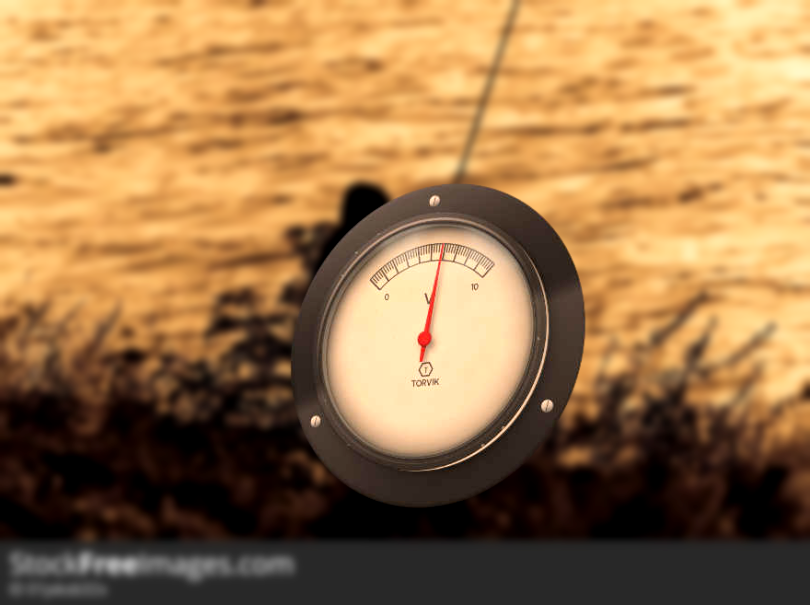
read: 6 V
